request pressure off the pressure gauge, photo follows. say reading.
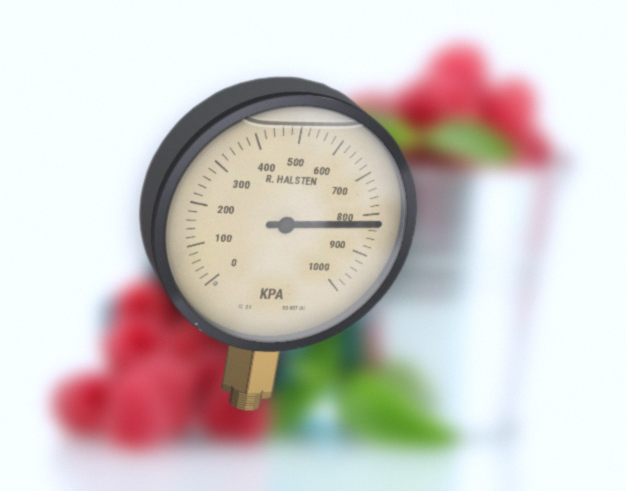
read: 820 kPa
